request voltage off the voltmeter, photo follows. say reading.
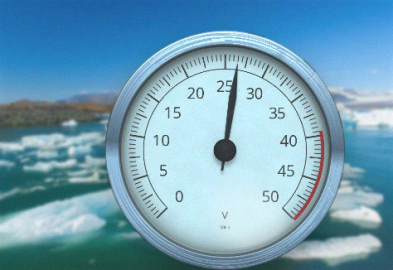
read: 26.5 V
